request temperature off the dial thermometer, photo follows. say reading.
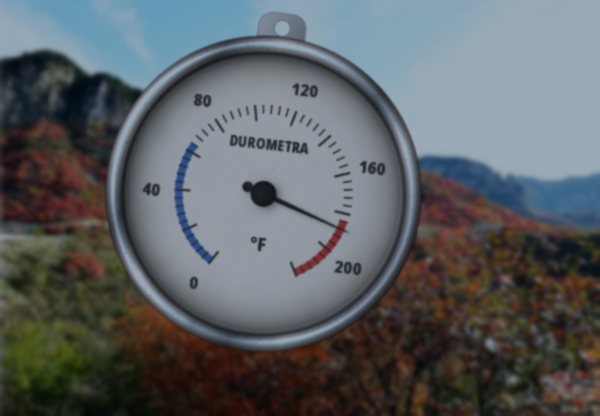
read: 188 °F
